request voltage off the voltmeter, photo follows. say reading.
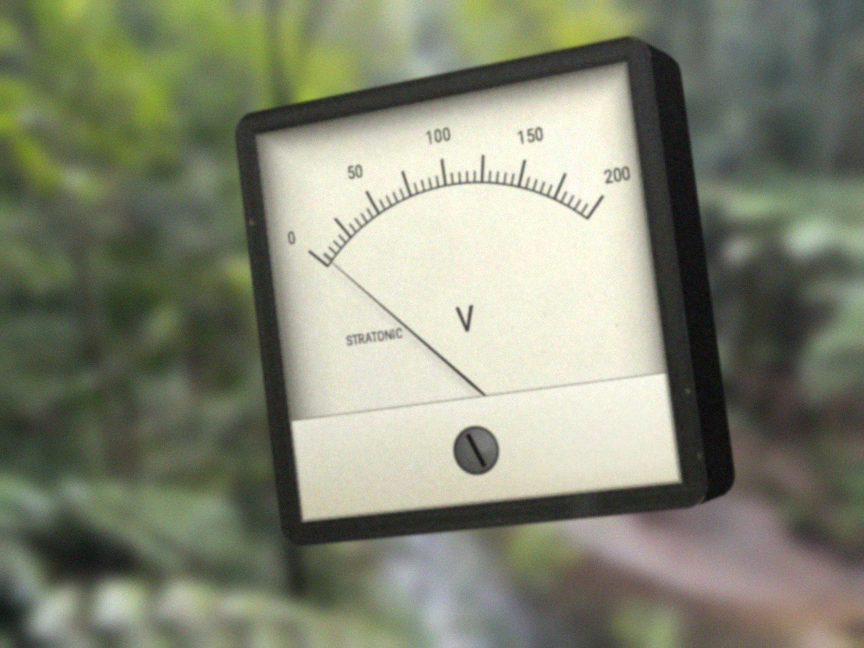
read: 5 V
